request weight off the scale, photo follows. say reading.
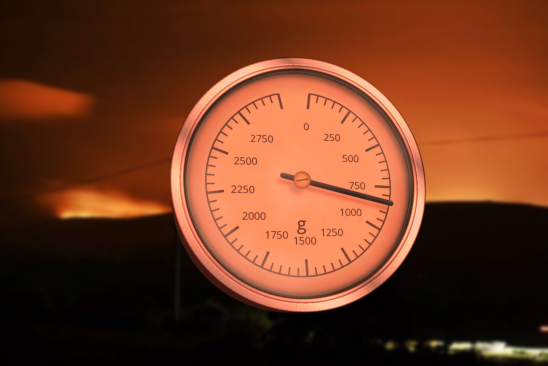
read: 850 g
